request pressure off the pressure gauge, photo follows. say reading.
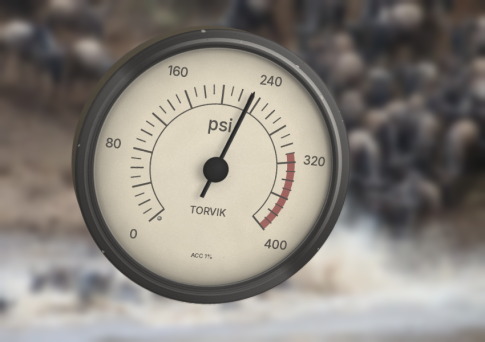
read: 230 psi
